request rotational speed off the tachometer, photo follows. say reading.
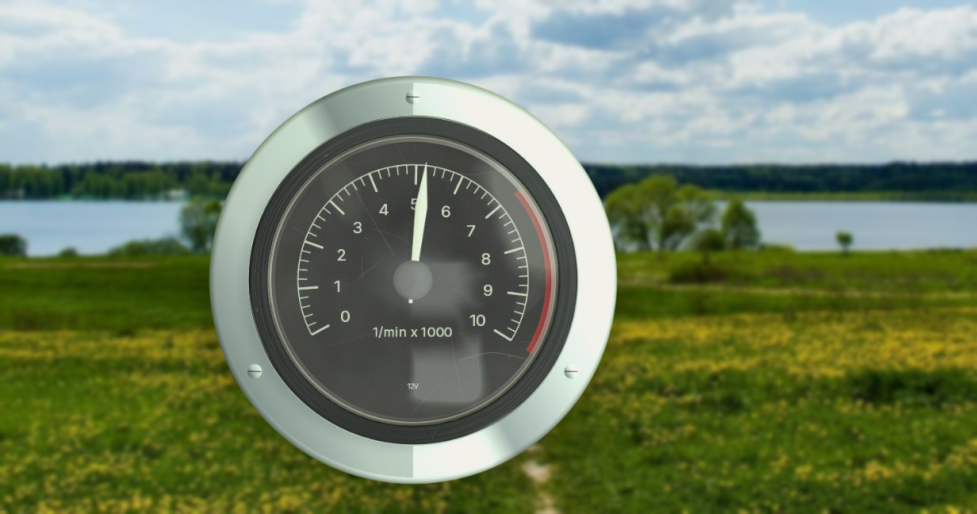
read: 5200 rpm
